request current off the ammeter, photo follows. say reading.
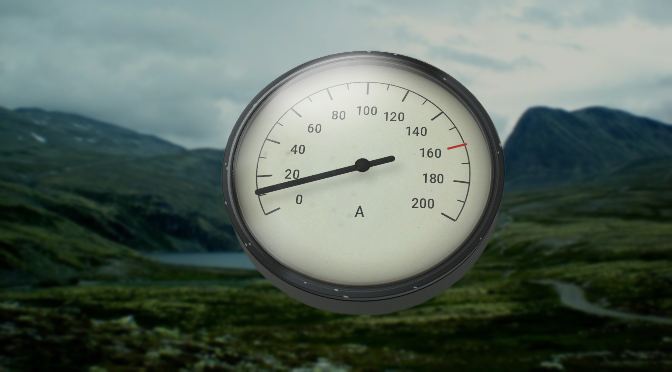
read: 10 A
